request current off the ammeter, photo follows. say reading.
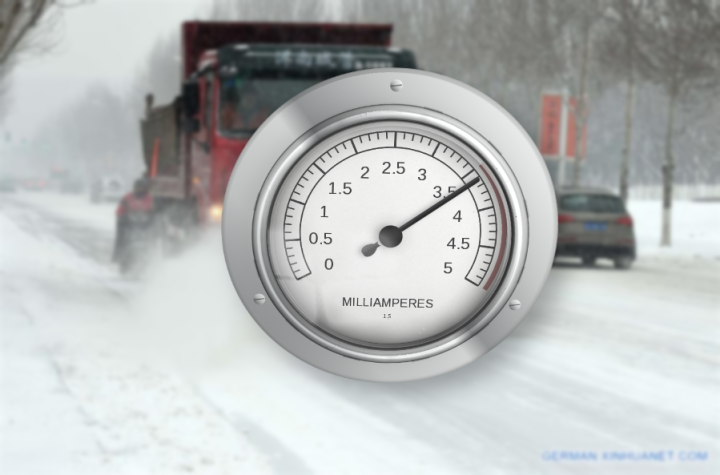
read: 3.6 mA
